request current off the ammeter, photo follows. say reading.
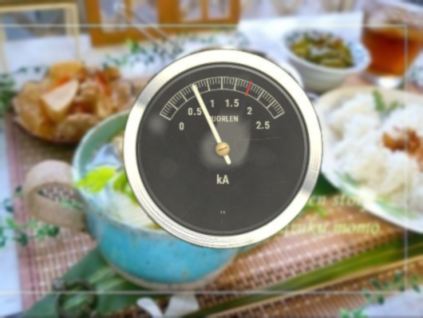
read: 0.75 kA
